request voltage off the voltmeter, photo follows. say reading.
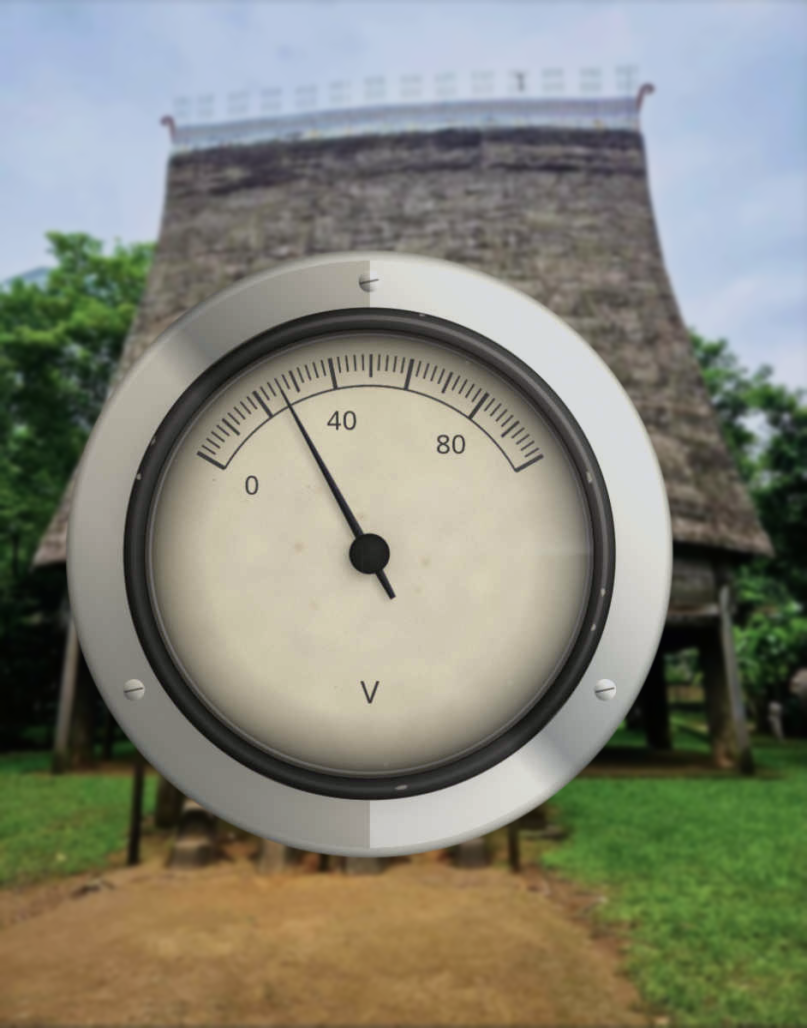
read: 26 V
